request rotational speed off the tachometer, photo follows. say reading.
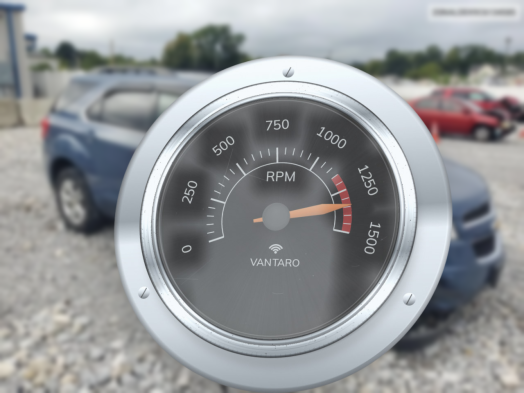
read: 1350 rpm
